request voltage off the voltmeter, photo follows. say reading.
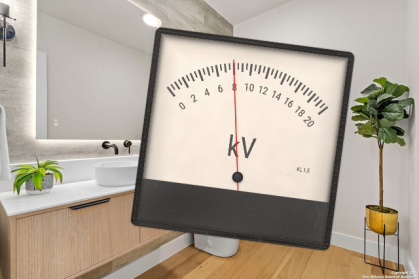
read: 8 kV
